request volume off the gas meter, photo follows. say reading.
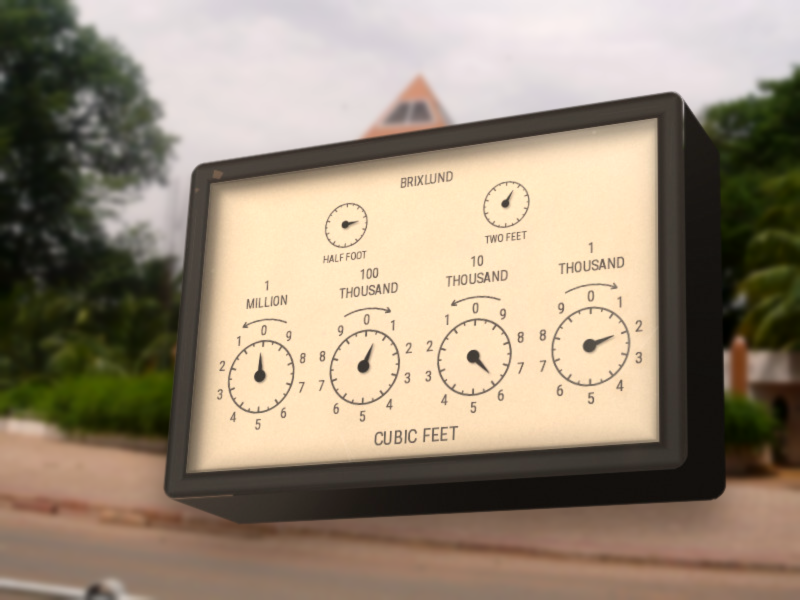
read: 6200 ft³
